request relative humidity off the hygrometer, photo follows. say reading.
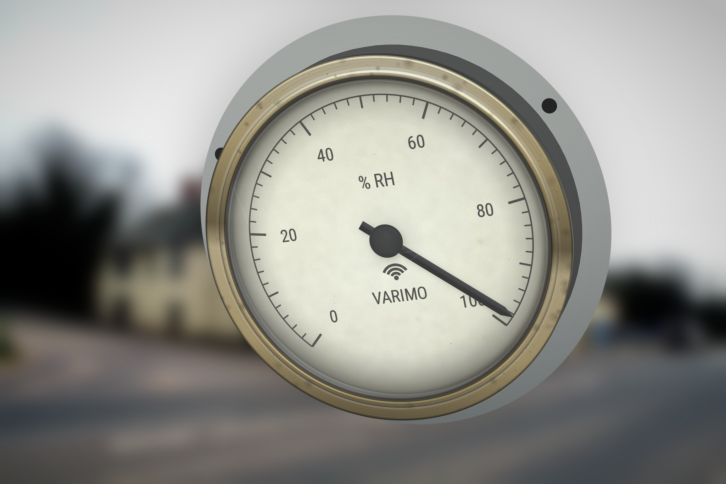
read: 98 %
